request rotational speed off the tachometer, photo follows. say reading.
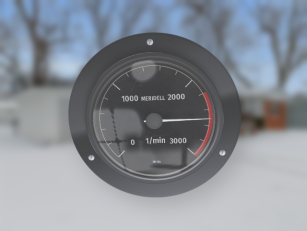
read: 2500 rpm
